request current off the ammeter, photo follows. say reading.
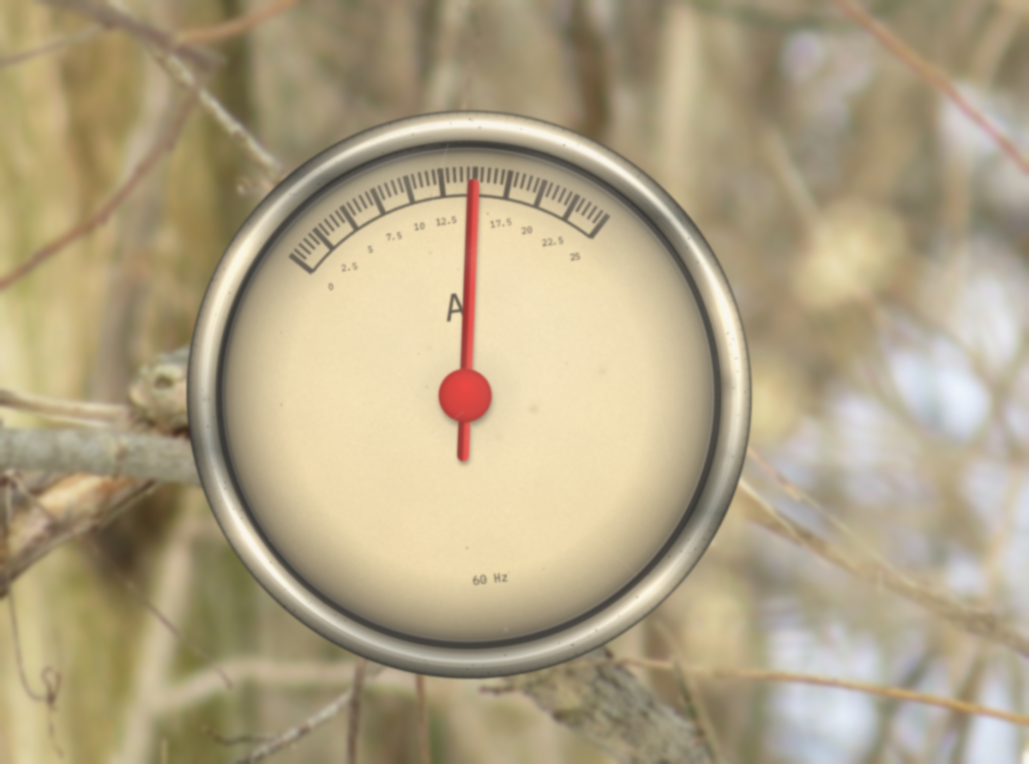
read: 15 A
